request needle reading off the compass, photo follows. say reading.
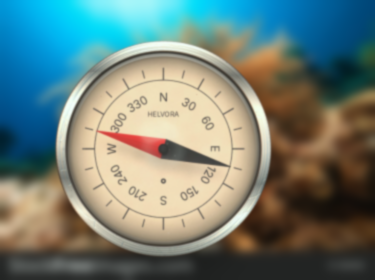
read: 285 °
